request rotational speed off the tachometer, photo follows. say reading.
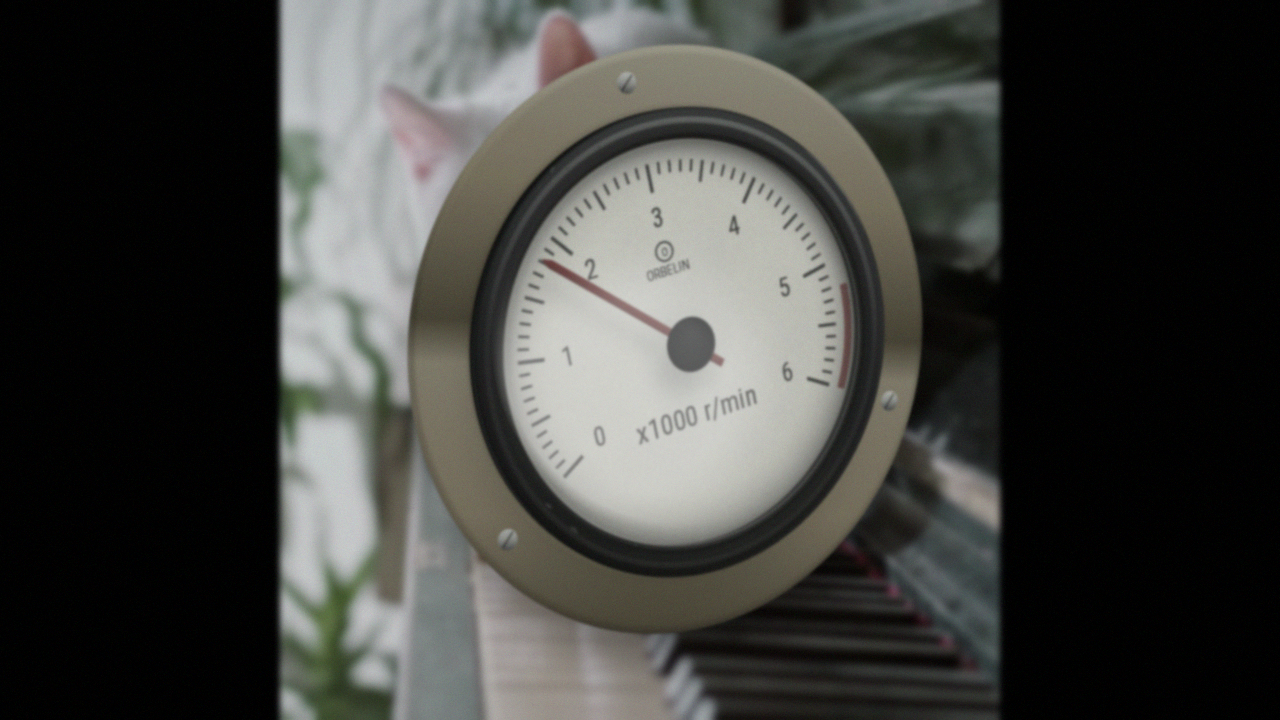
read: 1800 rpm
